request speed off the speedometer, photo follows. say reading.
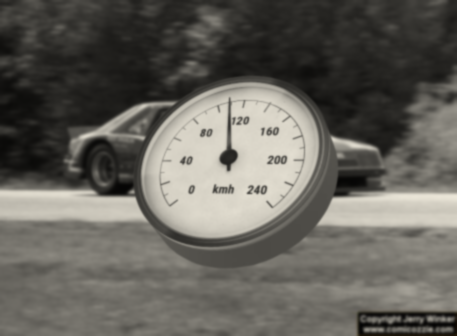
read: 110 km/h
